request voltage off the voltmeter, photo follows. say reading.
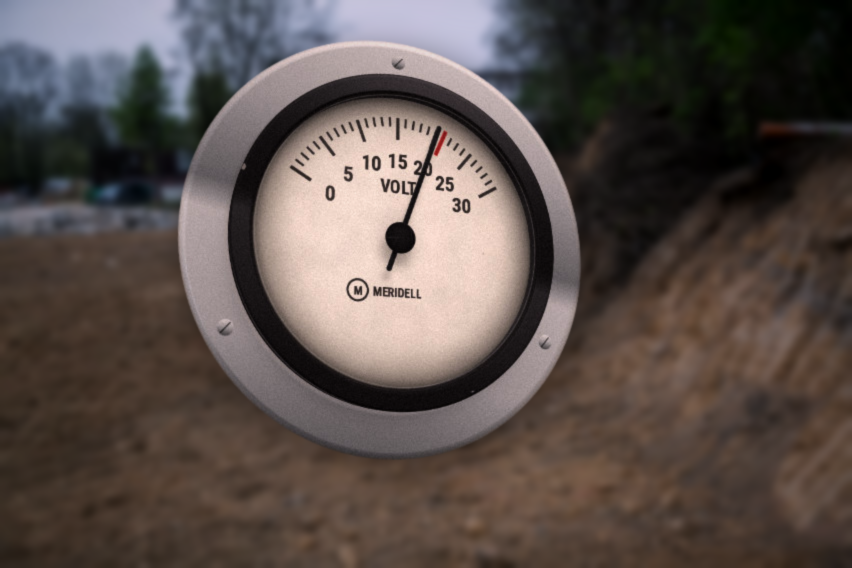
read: 20 V
